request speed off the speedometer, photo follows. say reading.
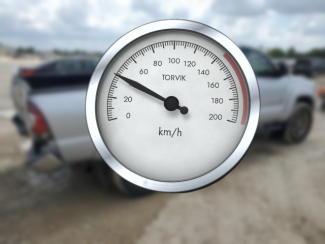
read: 40 km/h
